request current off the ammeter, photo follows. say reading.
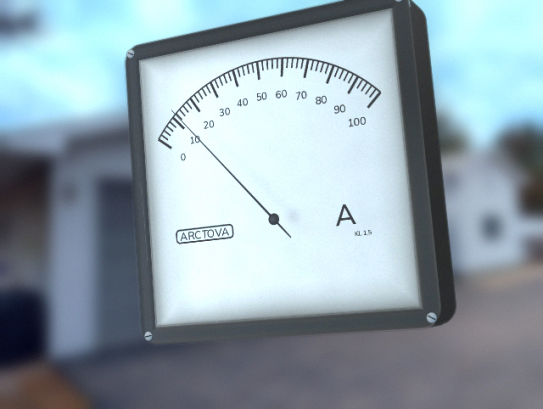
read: 12 A
